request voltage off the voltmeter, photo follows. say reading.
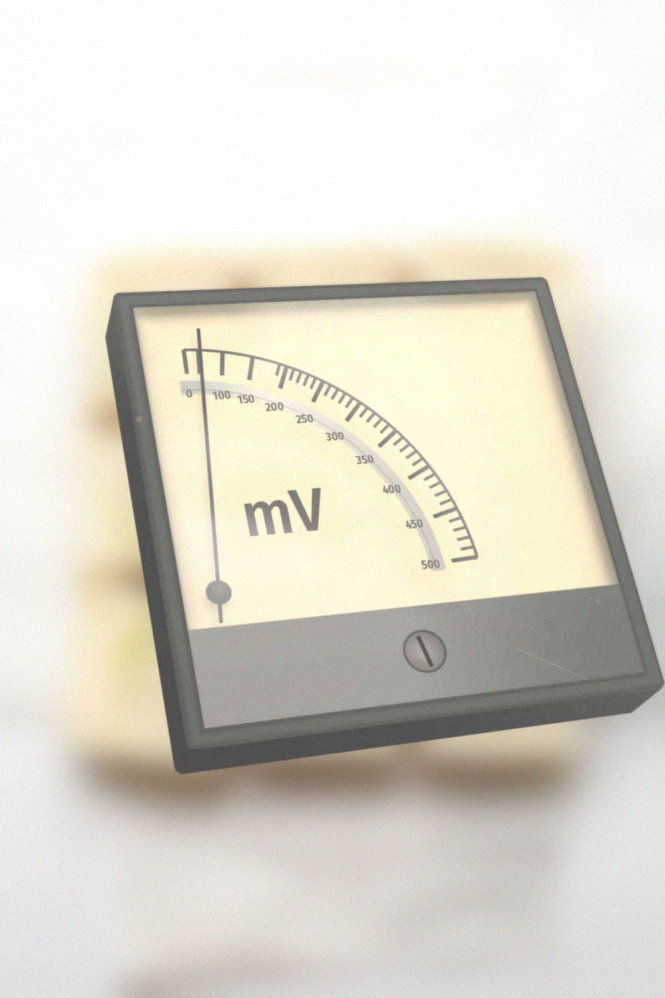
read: 50 mV
